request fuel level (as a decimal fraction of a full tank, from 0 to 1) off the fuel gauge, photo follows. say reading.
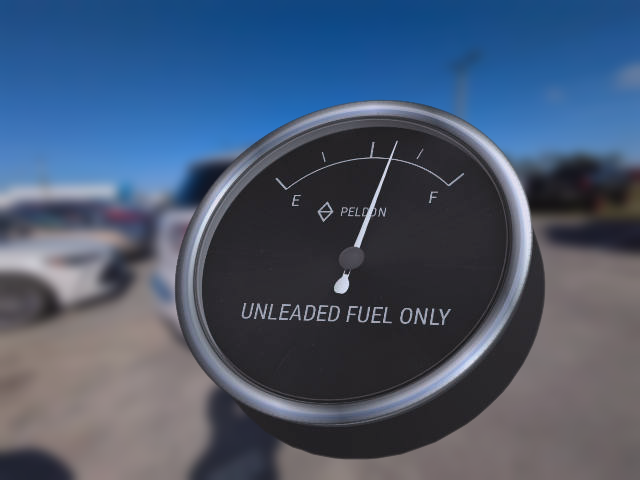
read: 0.625
